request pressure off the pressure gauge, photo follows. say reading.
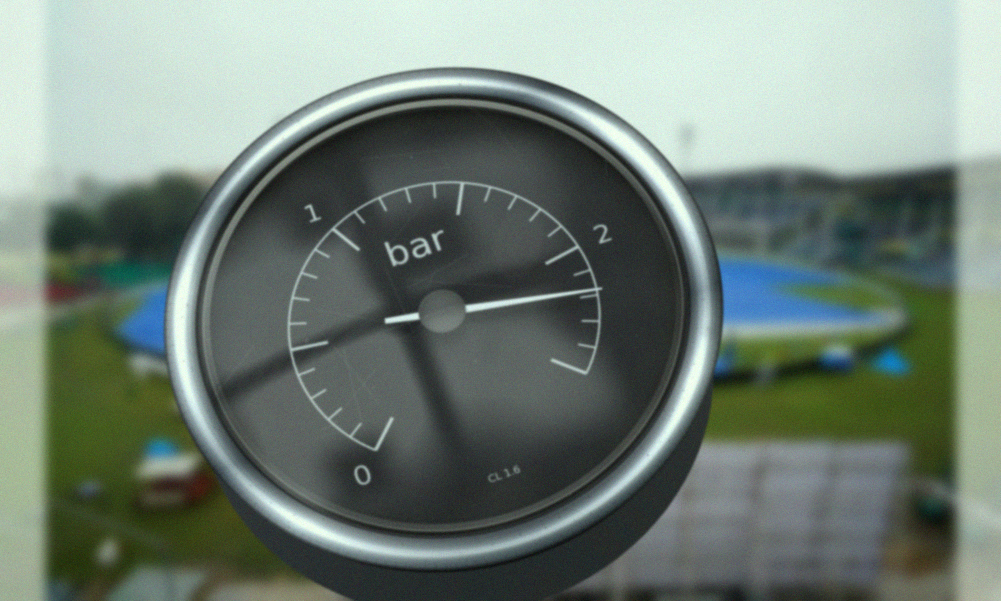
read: 2.2 bar
